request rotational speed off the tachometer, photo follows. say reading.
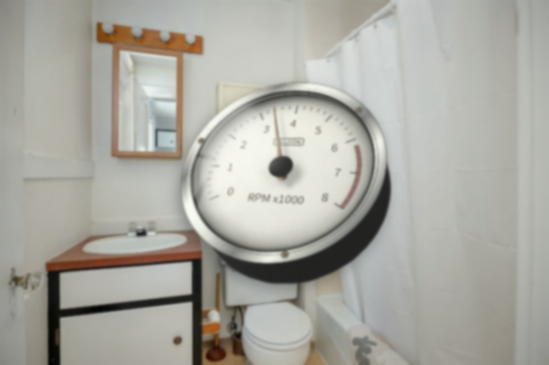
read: 3400 rpm
